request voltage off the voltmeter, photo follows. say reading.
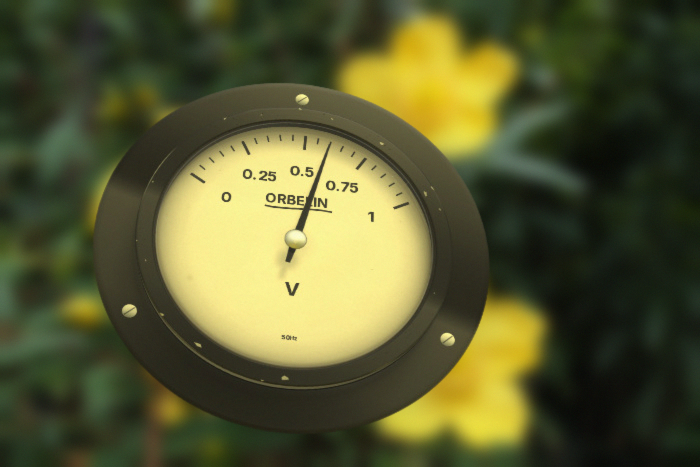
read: 0.6 V
